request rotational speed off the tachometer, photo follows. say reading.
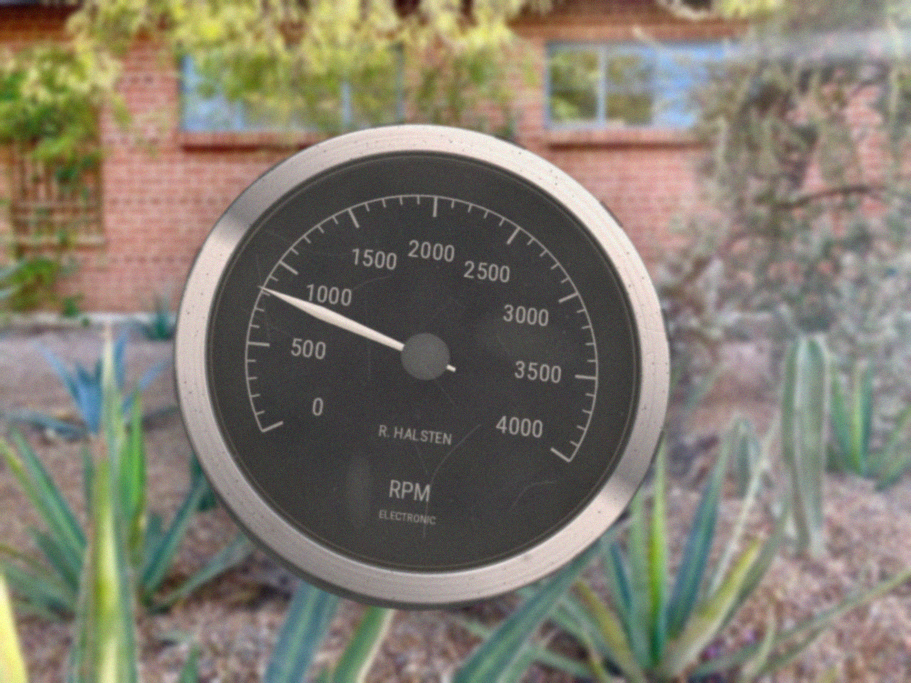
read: 800 rpm
